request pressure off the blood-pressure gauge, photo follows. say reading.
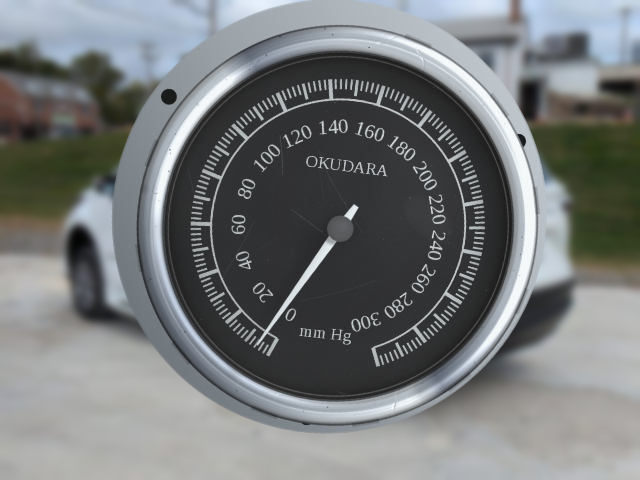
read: 6 mmHg
